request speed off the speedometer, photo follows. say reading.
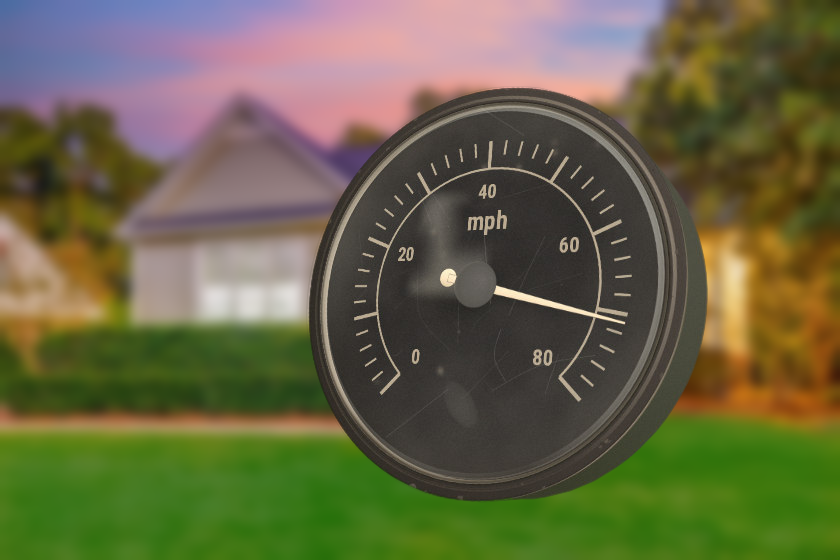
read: 71 mph
